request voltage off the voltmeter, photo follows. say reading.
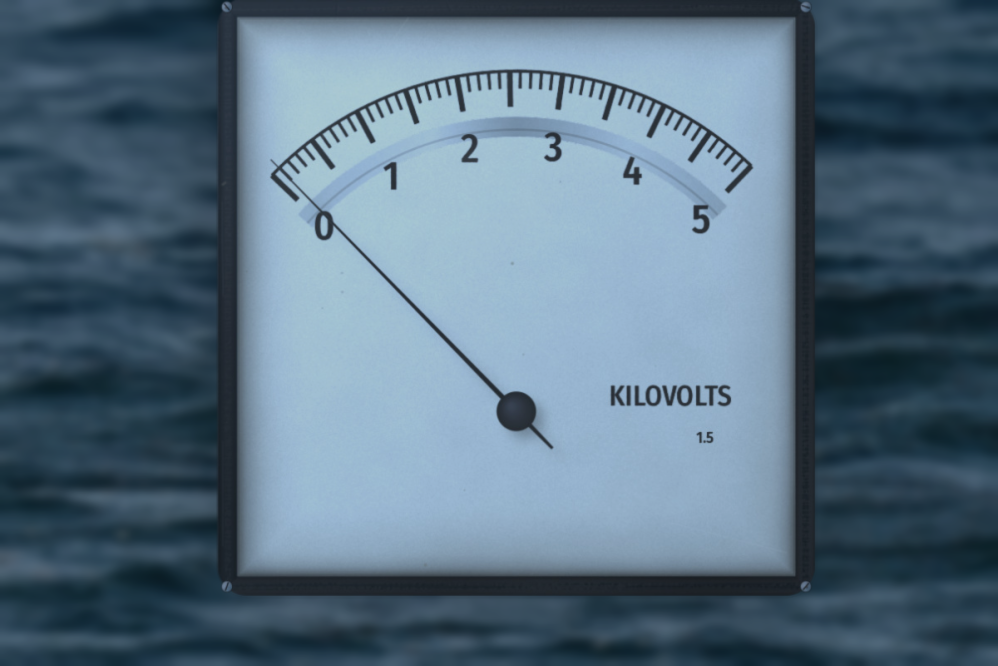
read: 0.1 kV
